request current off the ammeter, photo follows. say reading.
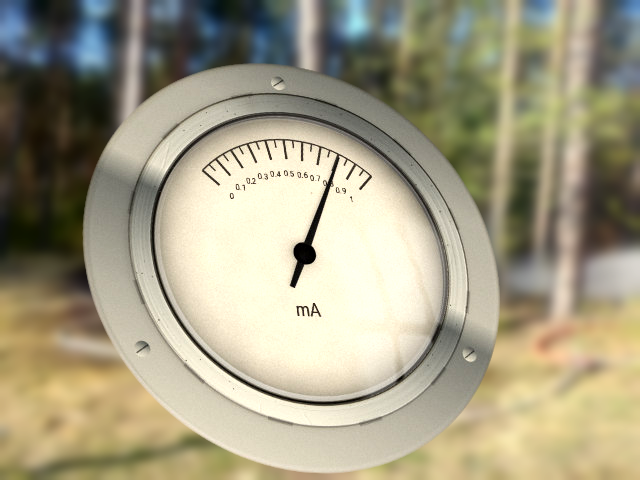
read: 0.8 mA
